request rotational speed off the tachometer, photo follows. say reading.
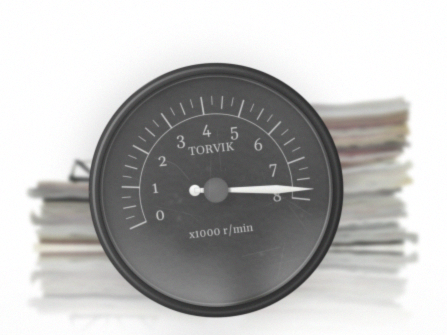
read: 7750 rpm
